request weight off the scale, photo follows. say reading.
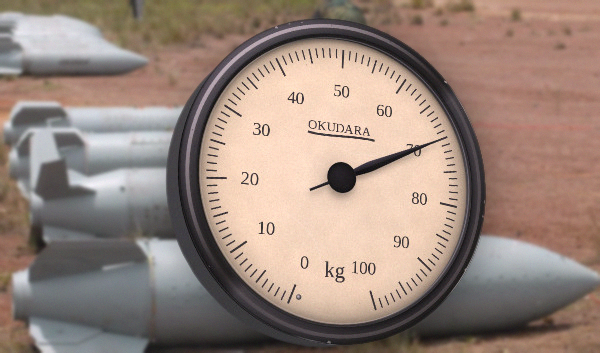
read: 70 kg
